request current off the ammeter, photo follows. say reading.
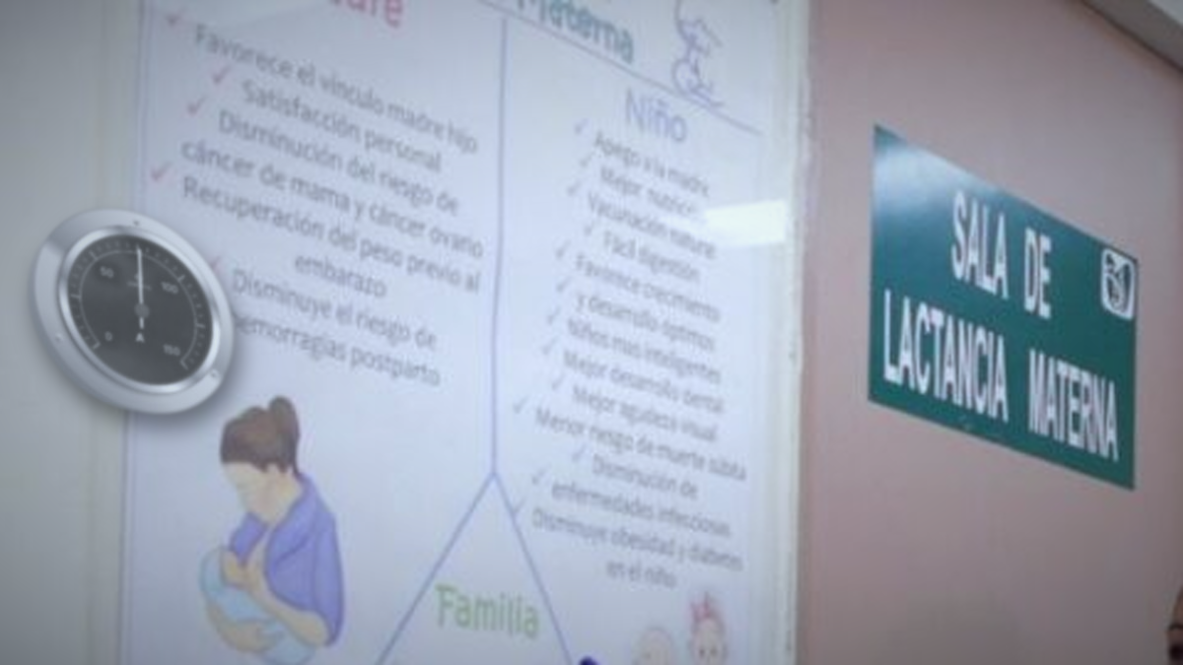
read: 75 A
